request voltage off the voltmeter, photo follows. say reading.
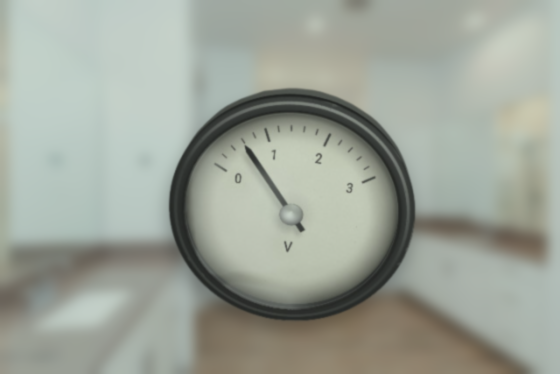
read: 0.6 V
